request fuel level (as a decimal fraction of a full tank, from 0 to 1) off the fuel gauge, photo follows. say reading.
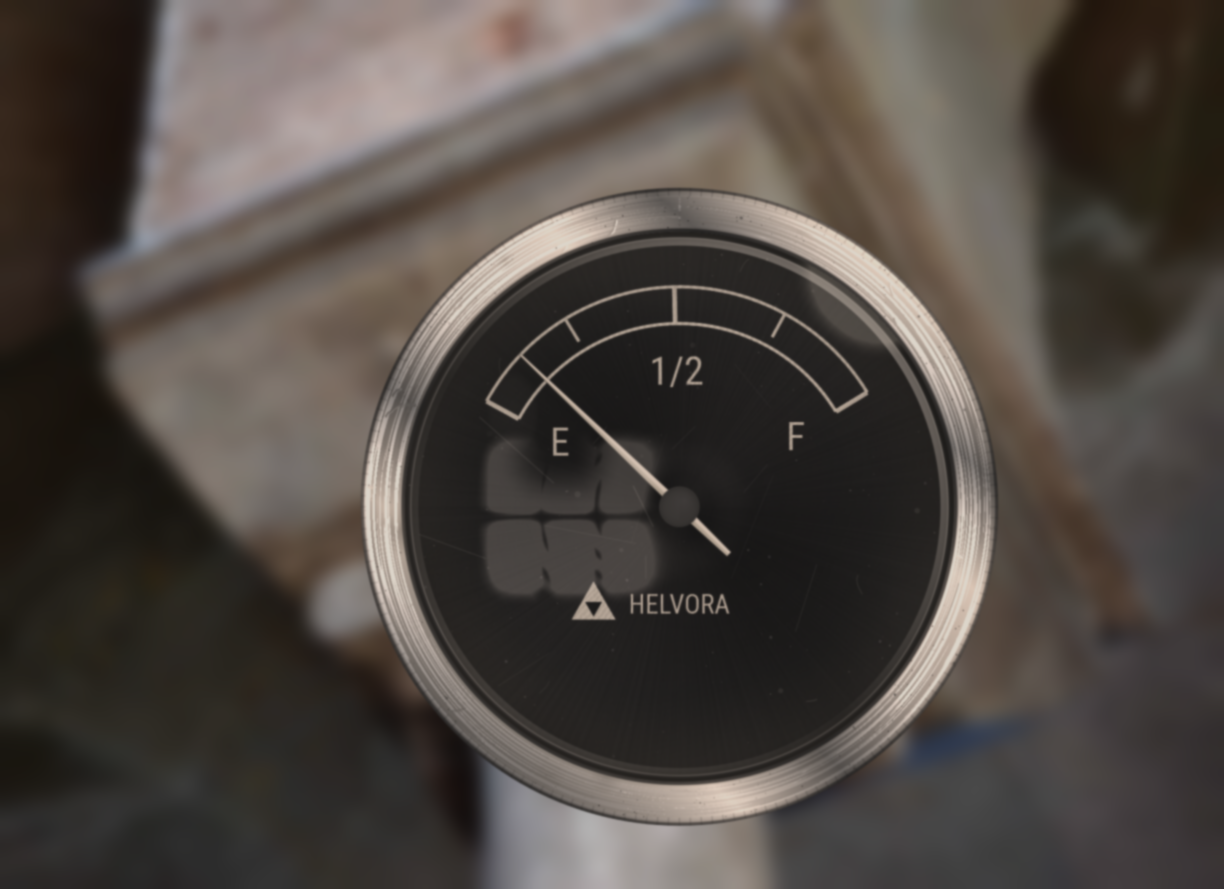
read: 0.125
